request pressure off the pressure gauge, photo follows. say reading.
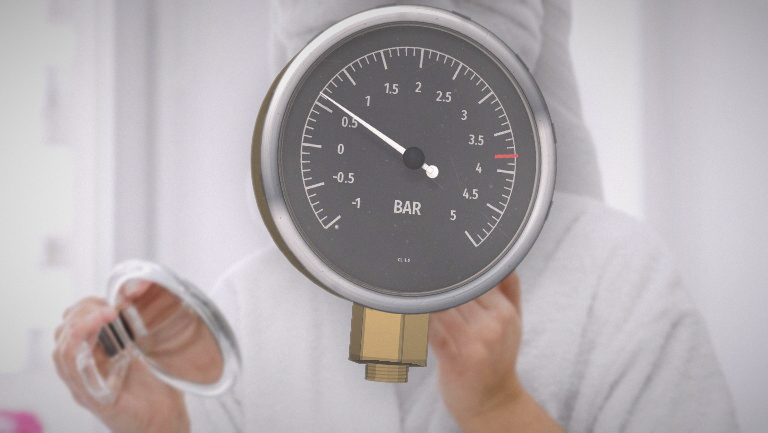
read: 0.6 bar
